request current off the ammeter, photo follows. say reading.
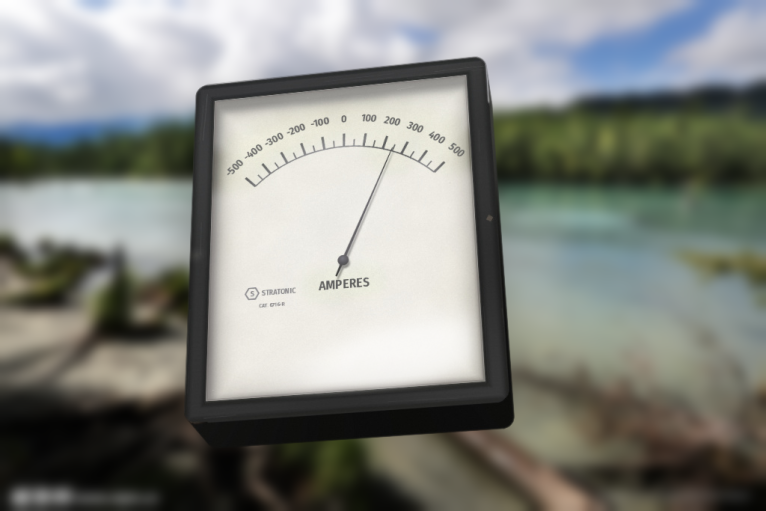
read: 250 A
